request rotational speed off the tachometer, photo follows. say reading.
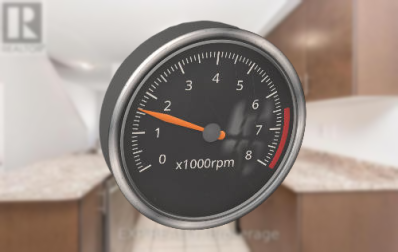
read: 1600 rpm
